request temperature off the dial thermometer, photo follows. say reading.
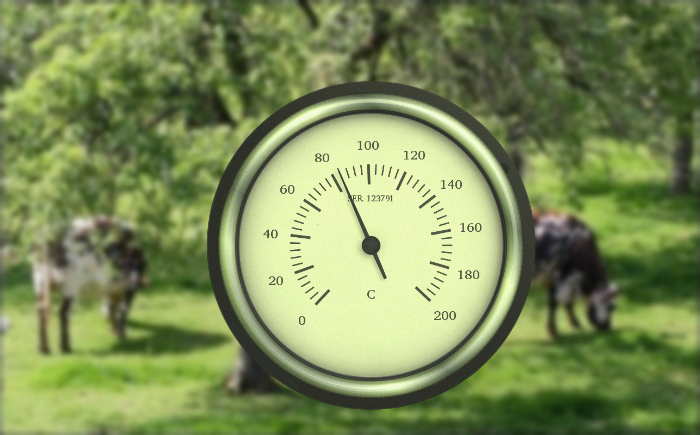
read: 84 °C
